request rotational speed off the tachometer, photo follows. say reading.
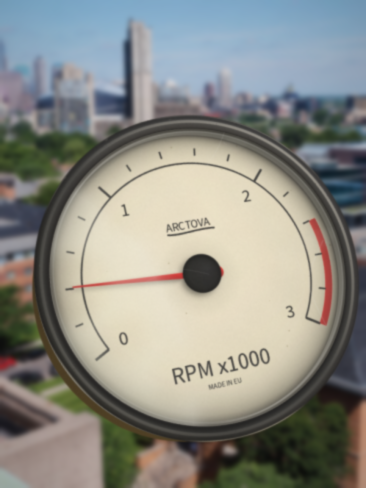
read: 400 rpm
